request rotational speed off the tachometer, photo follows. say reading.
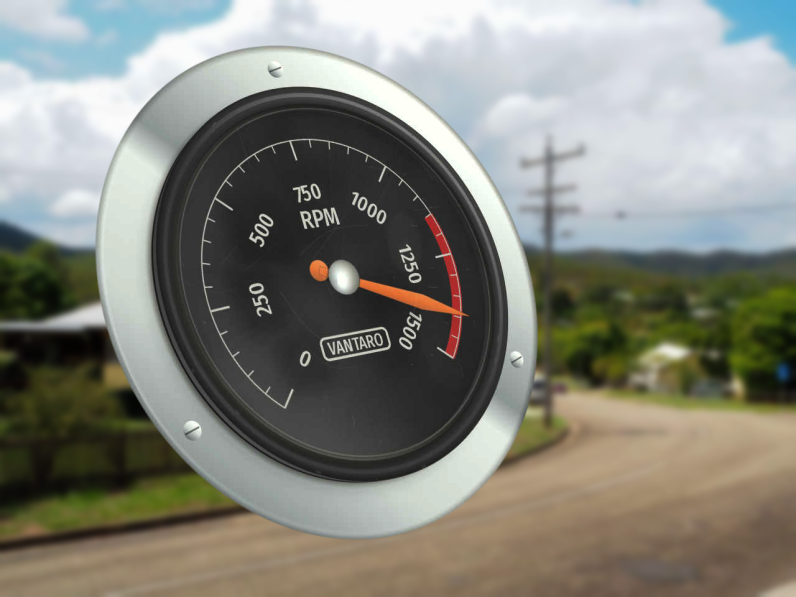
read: 1400 rpm
